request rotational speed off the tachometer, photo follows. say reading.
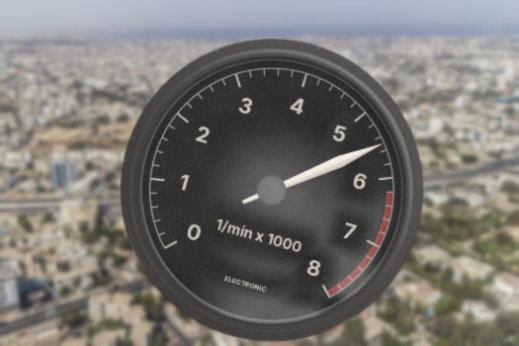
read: 5500 rpm
